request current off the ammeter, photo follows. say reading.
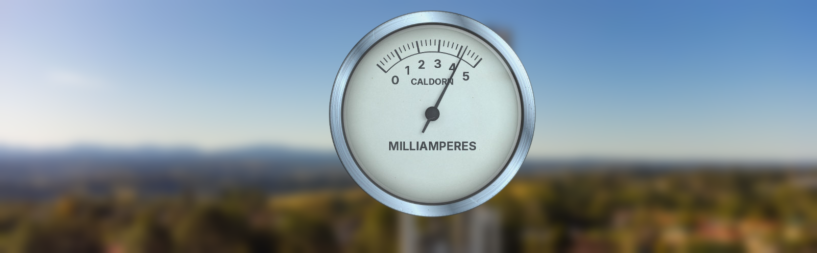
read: 4.2 mA
